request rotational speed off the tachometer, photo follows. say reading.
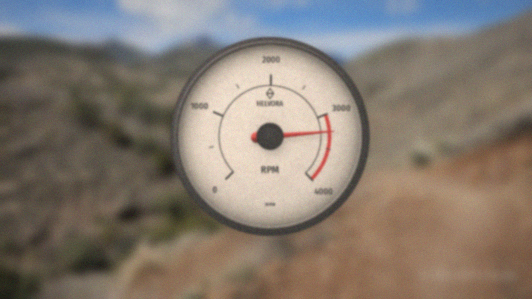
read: 3250 rpm
